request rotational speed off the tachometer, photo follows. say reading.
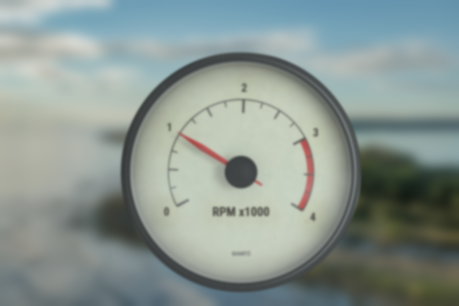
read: 1000 rpm
